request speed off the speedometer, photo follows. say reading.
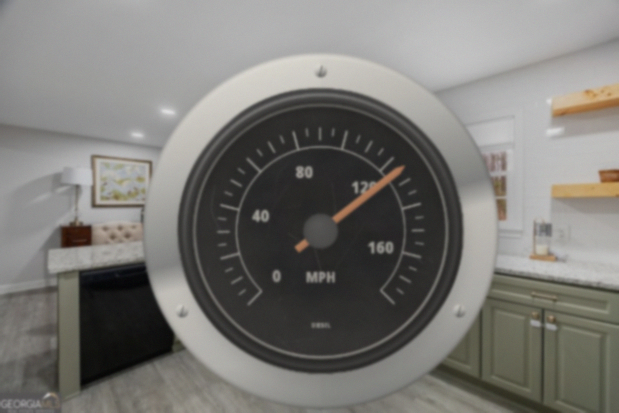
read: 125 mph
